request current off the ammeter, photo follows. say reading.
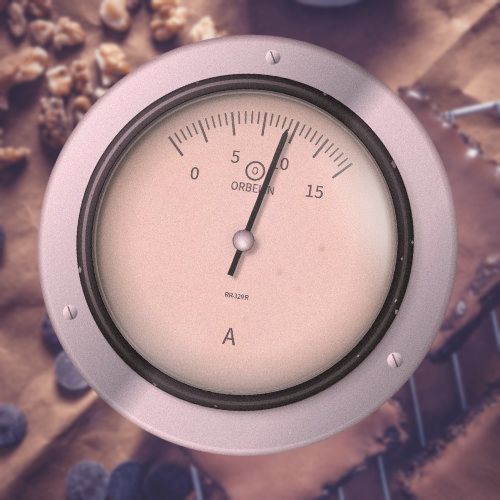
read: 9.5 A
